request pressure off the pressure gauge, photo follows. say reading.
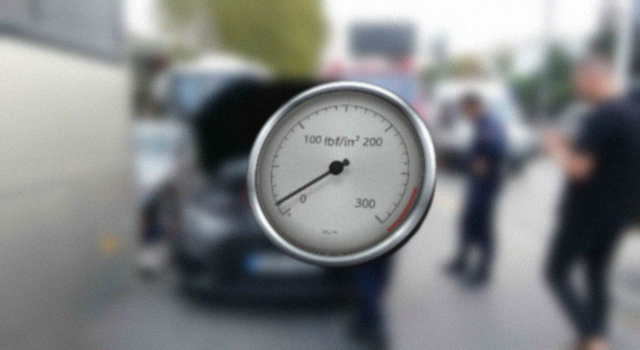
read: 10 psi
